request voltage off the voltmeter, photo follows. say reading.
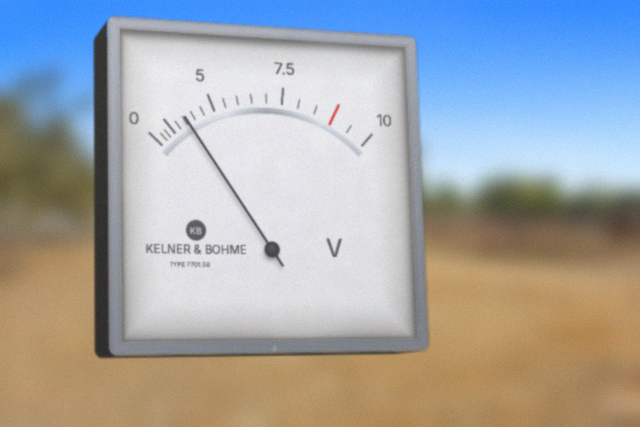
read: 3.5 V
